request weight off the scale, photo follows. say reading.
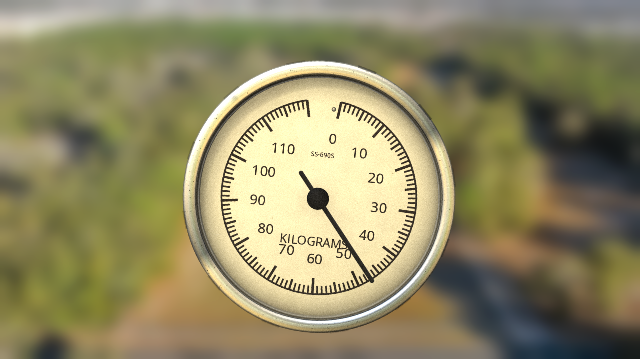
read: 47 kg
